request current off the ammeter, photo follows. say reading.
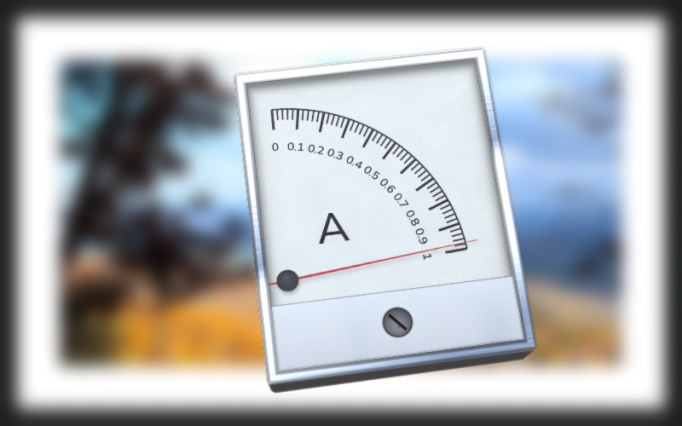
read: 0.98 A
